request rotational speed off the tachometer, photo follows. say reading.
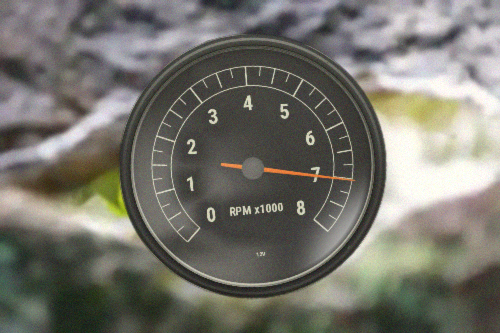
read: 7000 rpm
